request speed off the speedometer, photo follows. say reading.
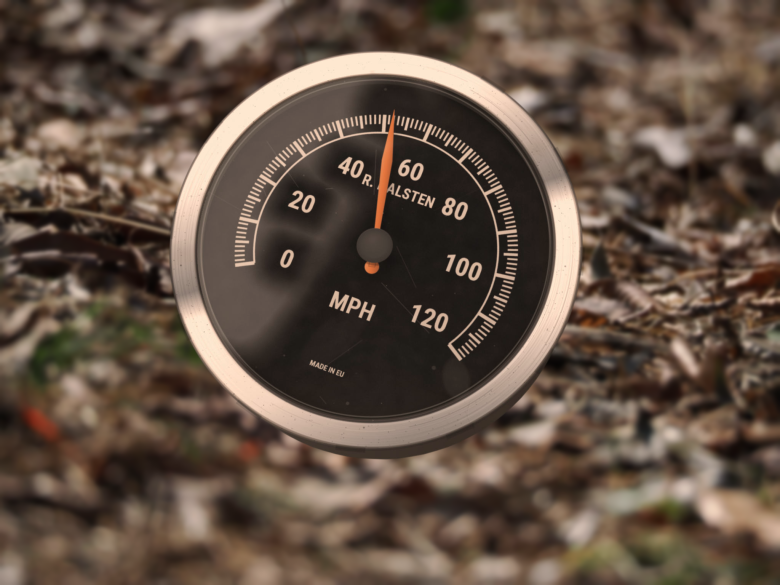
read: 52 mph
